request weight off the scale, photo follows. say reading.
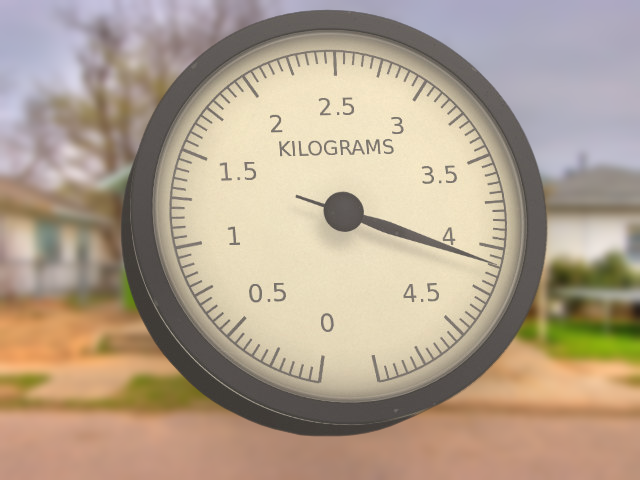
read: 4.1 kg
